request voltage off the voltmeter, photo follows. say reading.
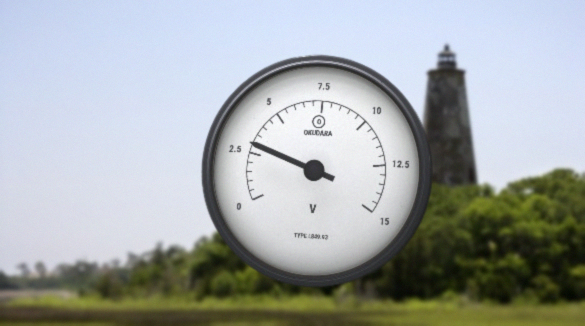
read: 3 V
